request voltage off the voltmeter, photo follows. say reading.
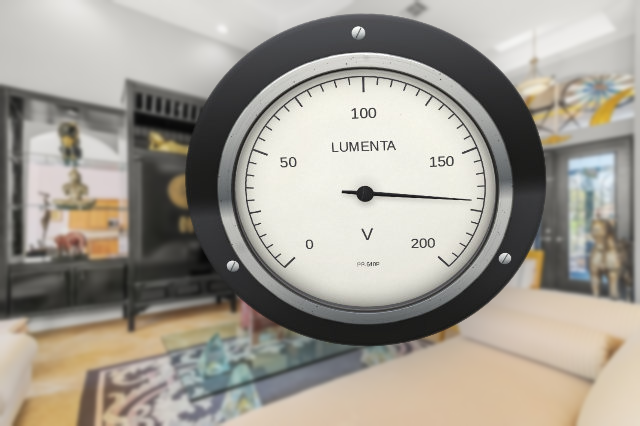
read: 170 V
